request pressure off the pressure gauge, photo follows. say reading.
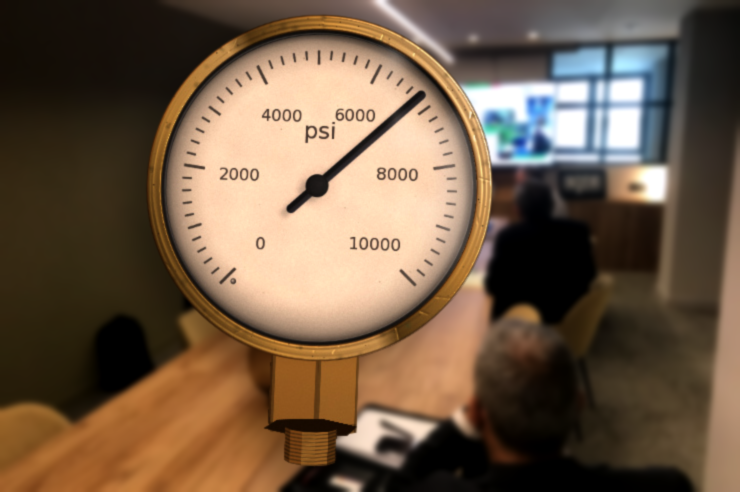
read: 6800 psi
